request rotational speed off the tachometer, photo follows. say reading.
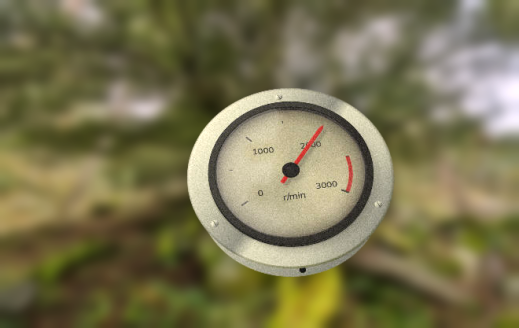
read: 2000 rpm
